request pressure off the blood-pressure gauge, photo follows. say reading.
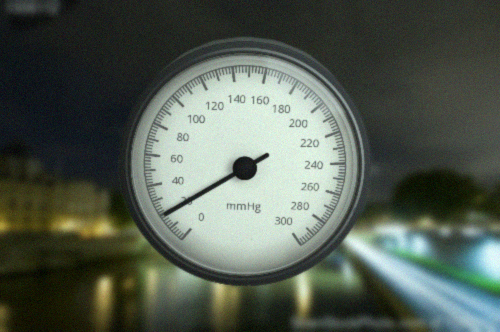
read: 20 mmHg
